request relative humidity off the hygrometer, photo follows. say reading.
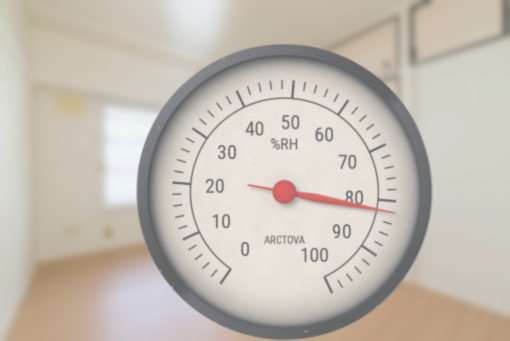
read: 82 %
